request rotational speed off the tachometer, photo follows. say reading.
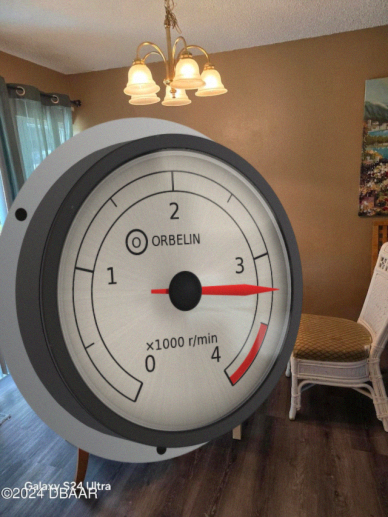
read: 3250 rpm
